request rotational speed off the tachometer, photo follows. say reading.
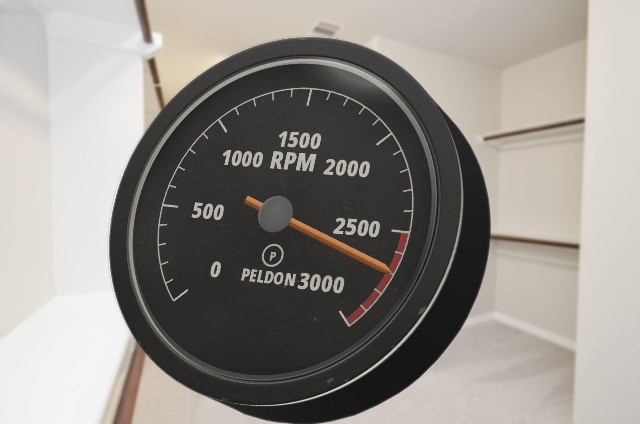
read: 2700 rpm
